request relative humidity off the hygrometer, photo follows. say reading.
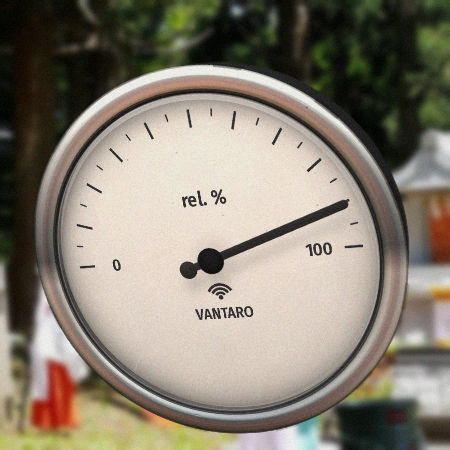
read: 90 %
